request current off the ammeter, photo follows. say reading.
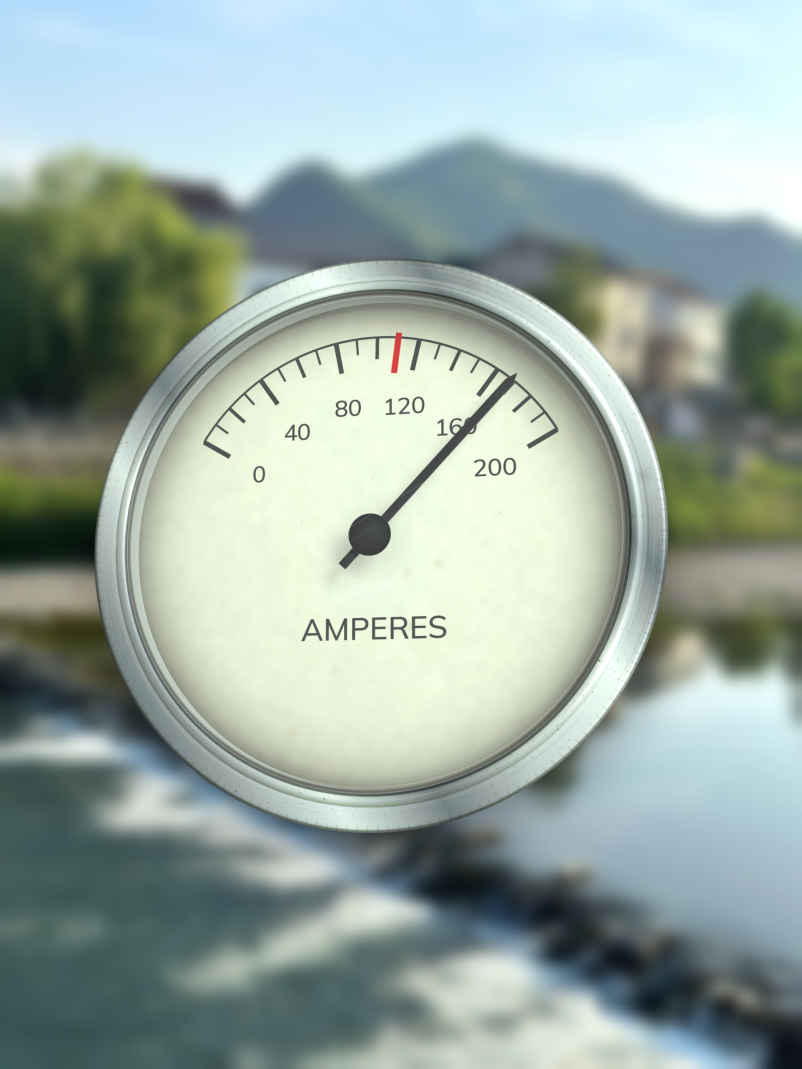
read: 170 A
